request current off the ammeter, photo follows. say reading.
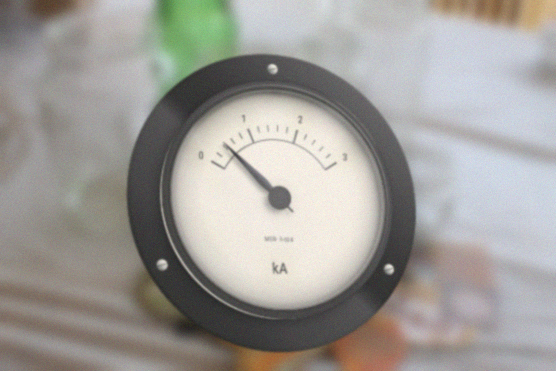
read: 0.4 kA
